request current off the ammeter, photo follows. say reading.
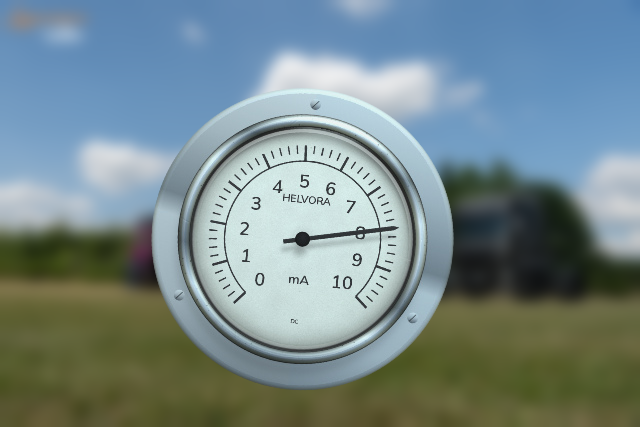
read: 8 mA
